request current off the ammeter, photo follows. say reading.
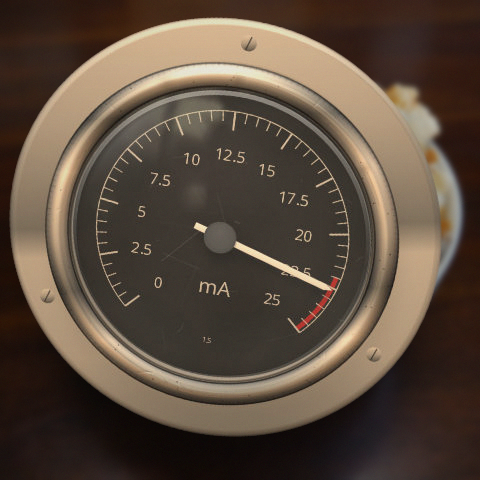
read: 22.5 mA
